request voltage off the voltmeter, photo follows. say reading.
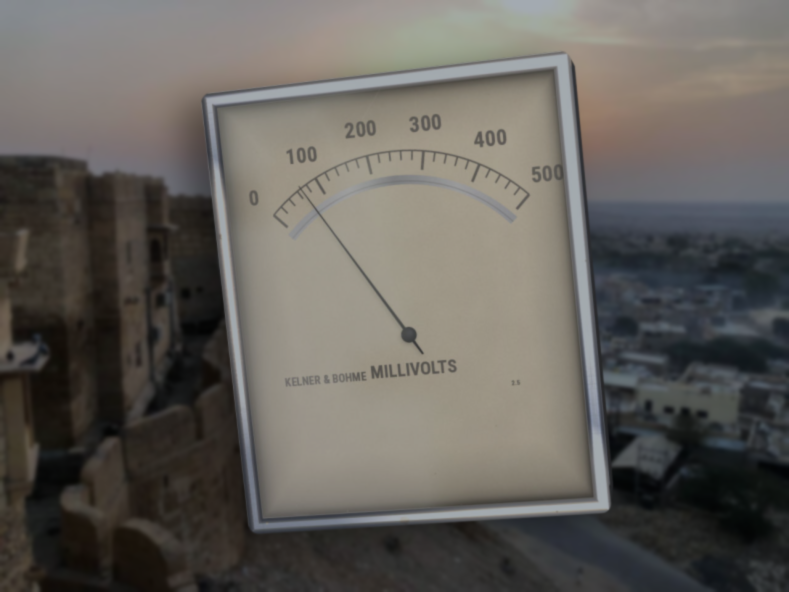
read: 70 mV
